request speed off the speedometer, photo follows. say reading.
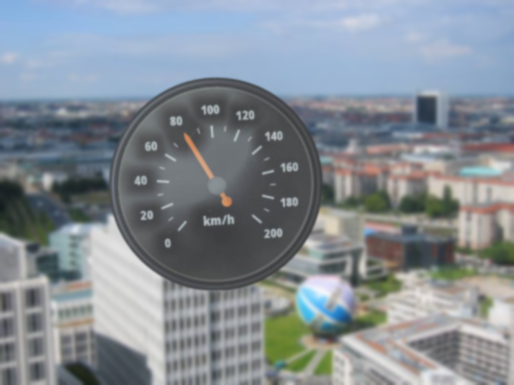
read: 80 km/h
